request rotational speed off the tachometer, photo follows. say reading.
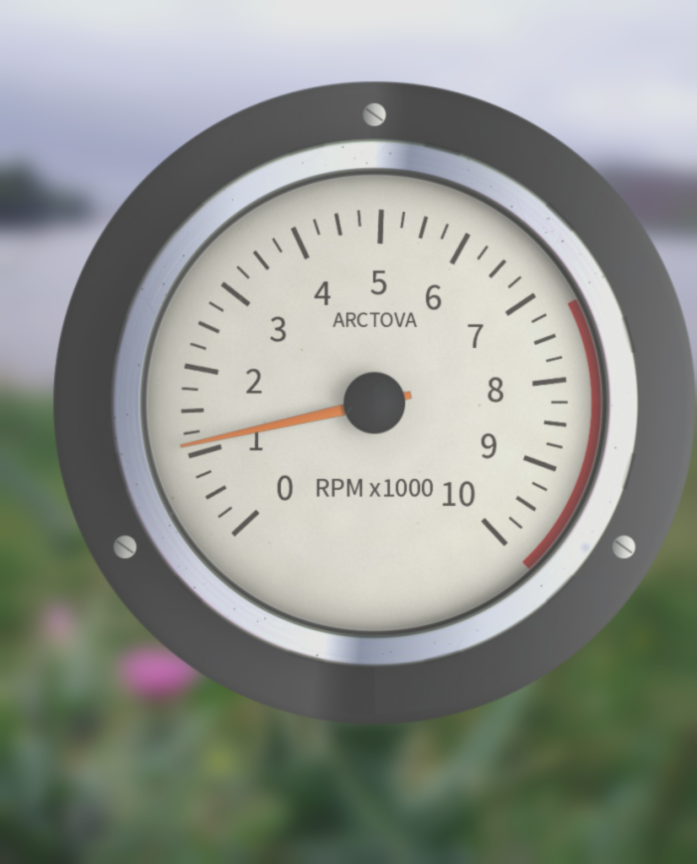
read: 1125 rpm
